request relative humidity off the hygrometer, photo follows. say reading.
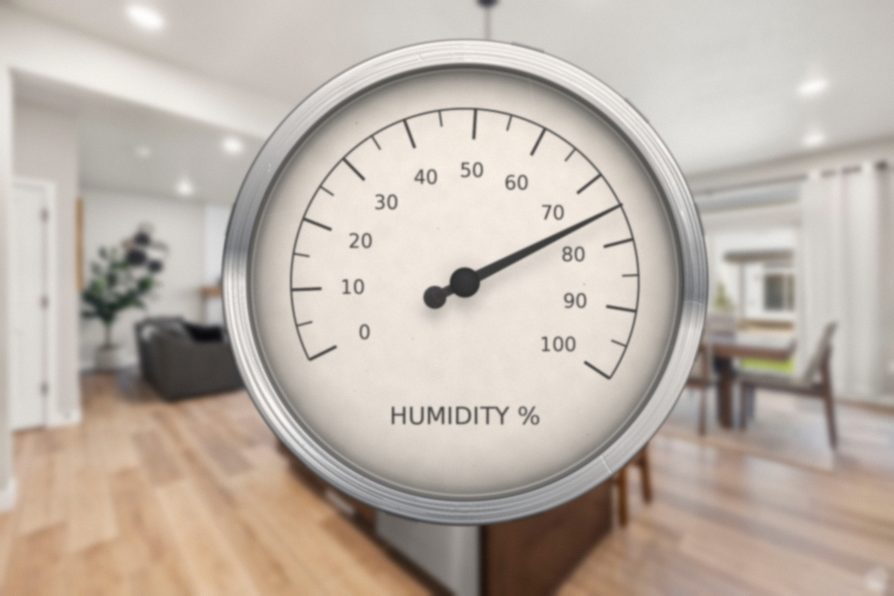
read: 75 %
